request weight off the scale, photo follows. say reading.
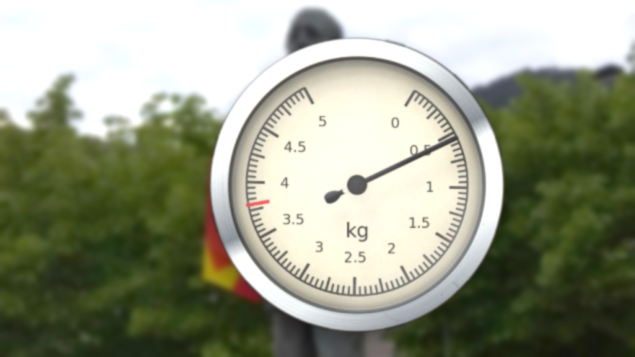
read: 0.55 kg
